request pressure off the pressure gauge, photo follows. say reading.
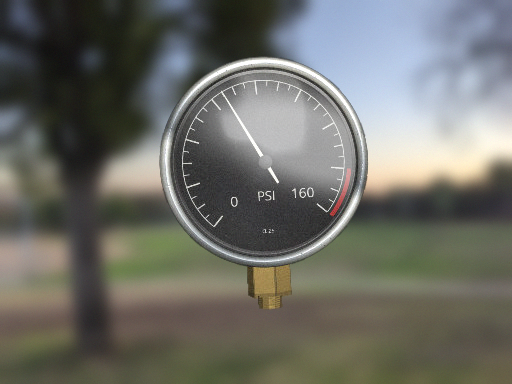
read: 65 psi
